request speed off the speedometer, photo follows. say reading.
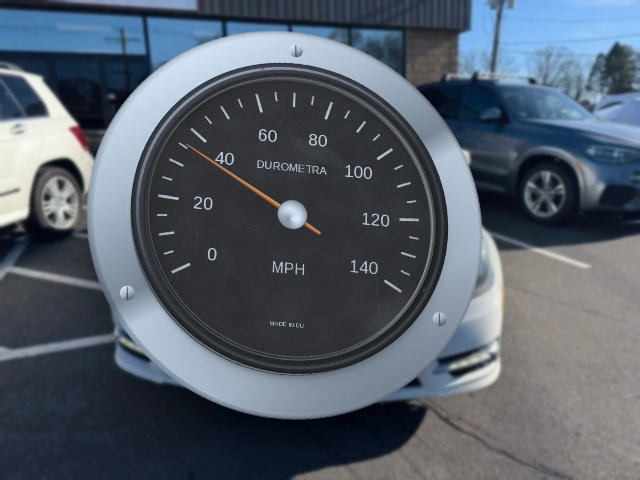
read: 35 mph
